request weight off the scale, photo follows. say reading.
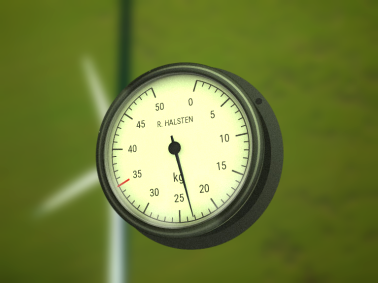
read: 23 kg
